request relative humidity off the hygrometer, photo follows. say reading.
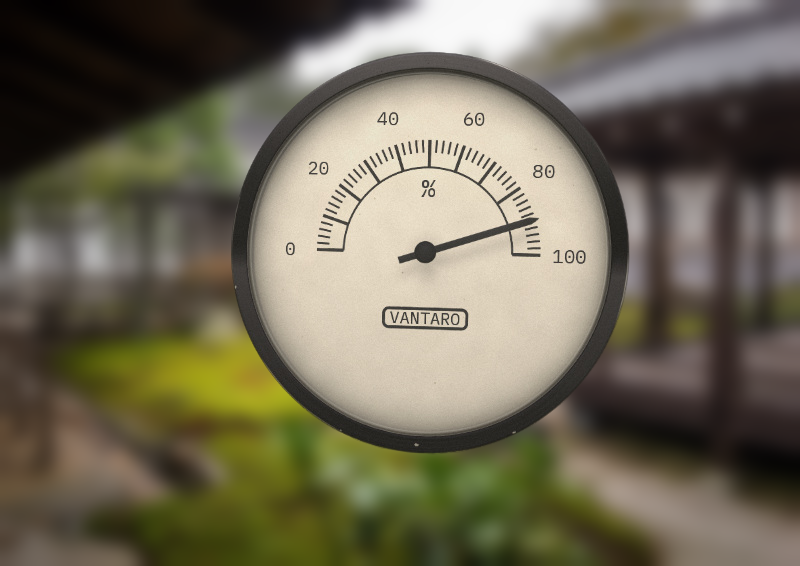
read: 90 %
